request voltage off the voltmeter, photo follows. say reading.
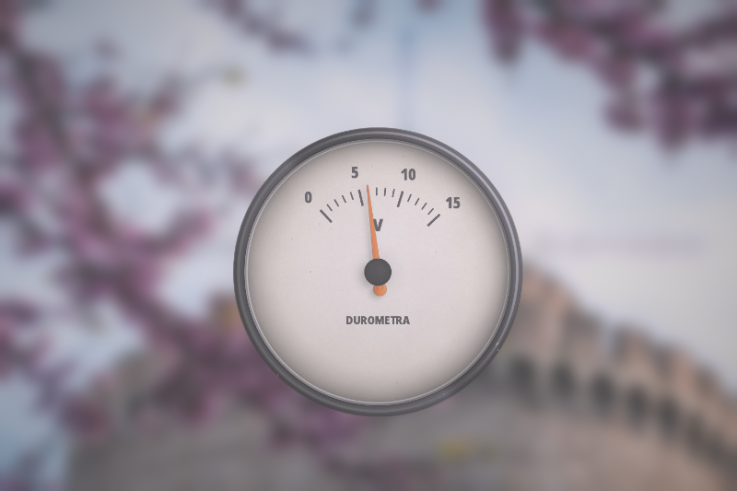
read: 6 V
